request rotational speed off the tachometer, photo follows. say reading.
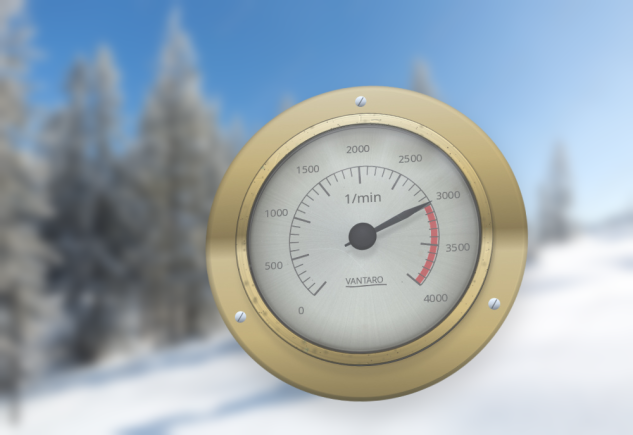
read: 3000 rpm
